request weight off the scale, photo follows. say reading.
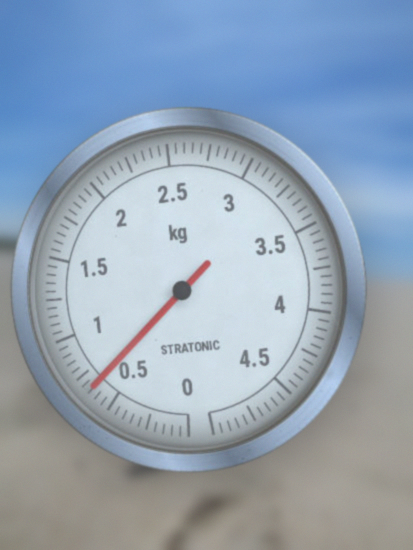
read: 0.65 kg
